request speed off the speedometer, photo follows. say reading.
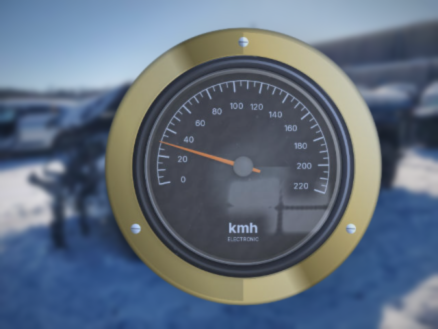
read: 30 km/h
